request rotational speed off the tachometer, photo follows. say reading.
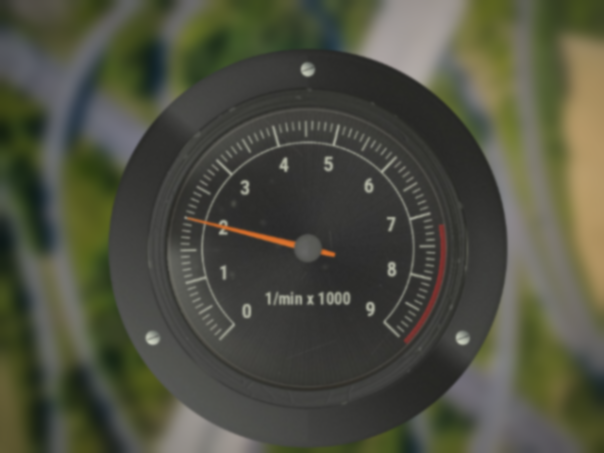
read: 2000 rpm
